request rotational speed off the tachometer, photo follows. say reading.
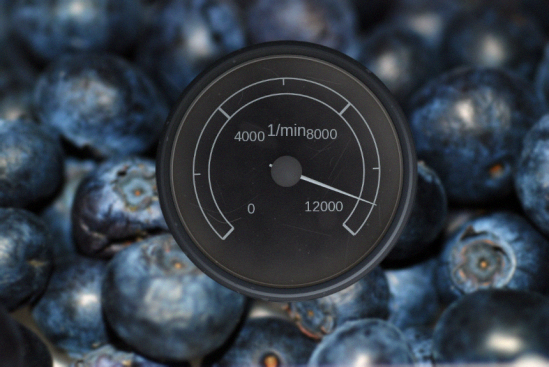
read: 11000 rpm
